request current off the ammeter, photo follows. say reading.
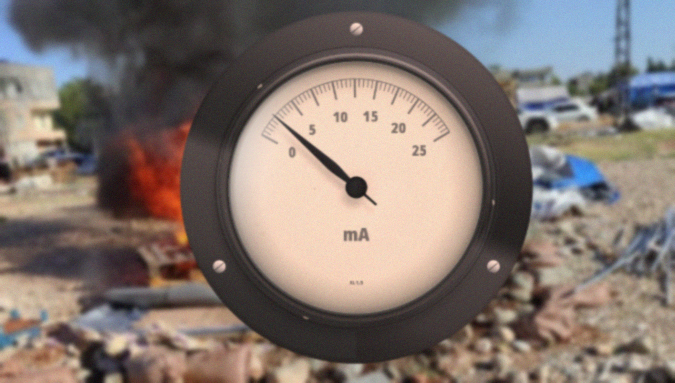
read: 2.5 mA
